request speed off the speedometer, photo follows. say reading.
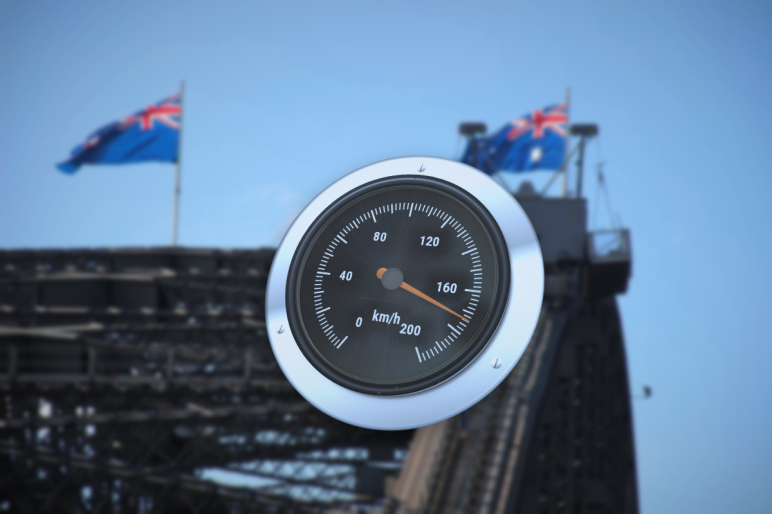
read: 174 km/h
